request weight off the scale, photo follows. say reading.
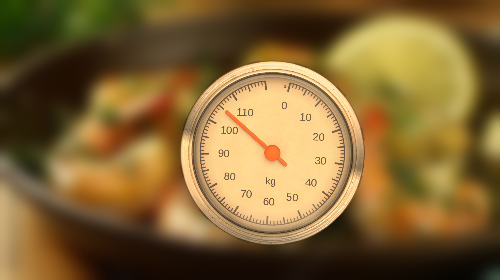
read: 105 kg
